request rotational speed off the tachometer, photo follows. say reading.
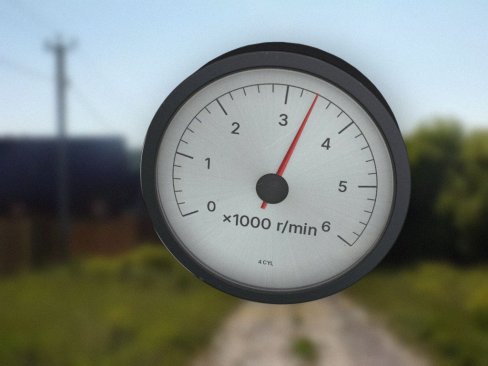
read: 3400 rpm
